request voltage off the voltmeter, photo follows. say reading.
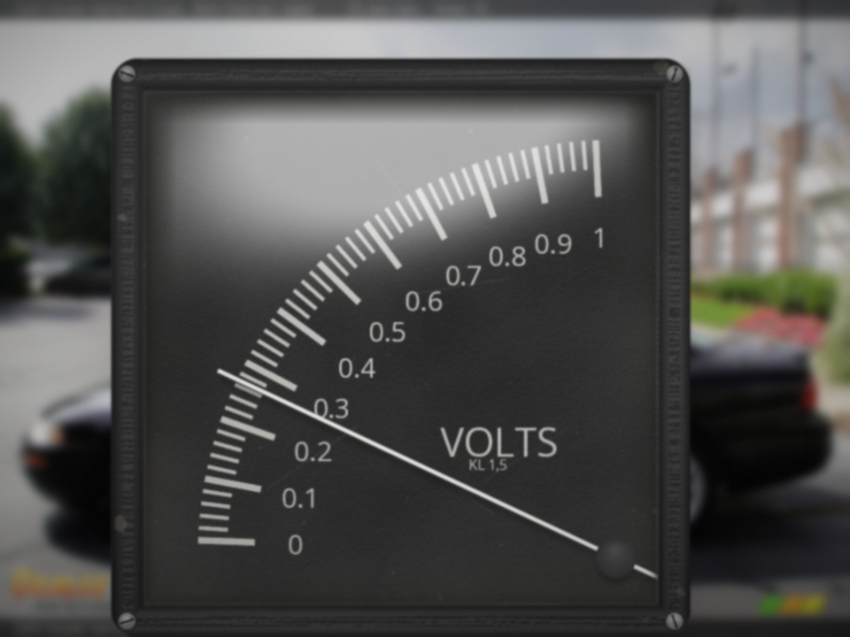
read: 0.27 V
